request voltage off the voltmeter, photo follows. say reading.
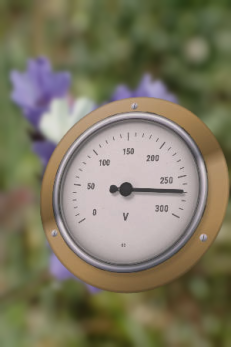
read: 270 V
